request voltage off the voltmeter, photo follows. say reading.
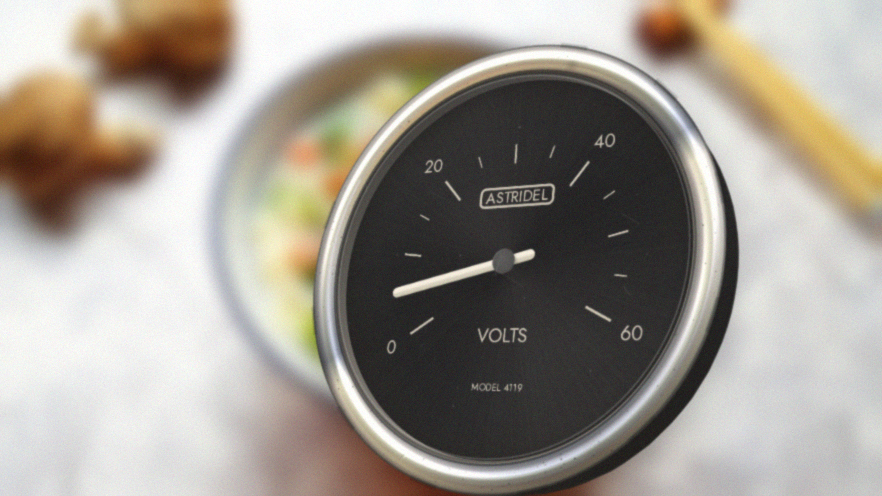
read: 5 V
